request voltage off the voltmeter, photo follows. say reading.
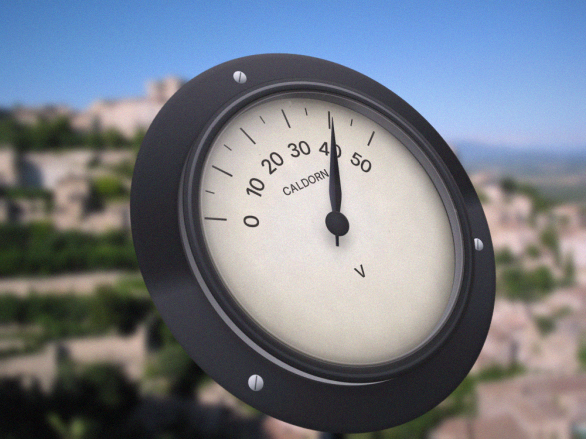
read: 40 V
